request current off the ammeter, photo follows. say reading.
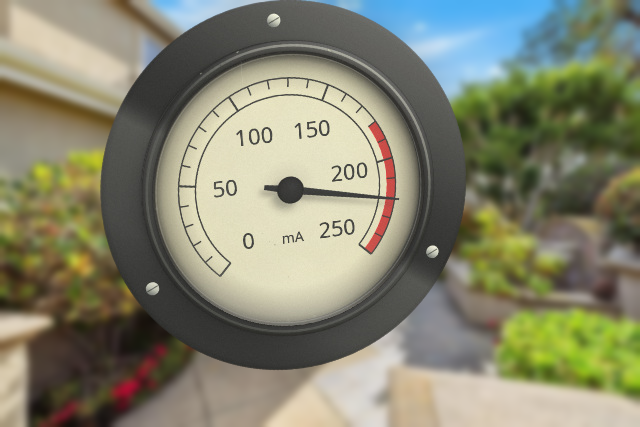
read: 220 mA
